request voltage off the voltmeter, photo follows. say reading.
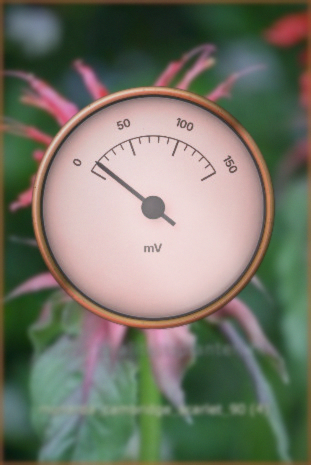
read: 10 mV
